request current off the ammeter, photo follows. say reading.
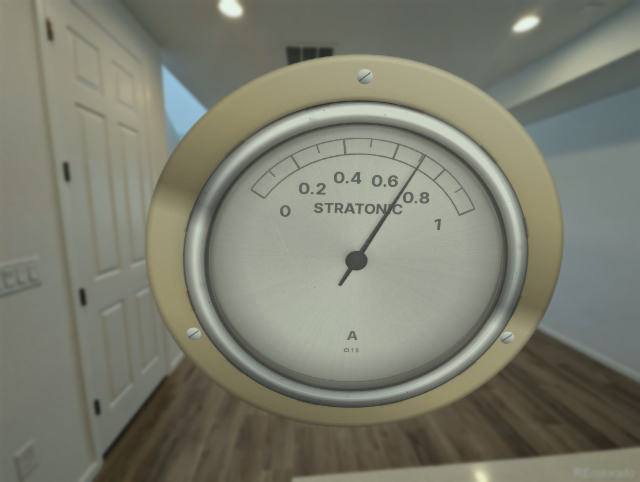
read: 0.7 A
